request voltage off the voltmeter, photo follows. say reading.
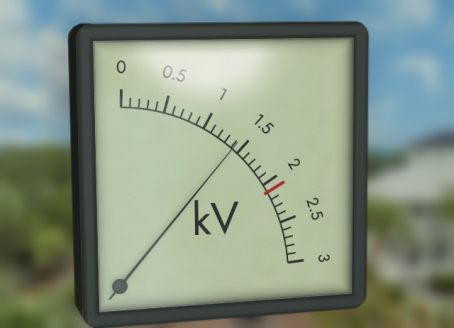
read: 1.4 kV
